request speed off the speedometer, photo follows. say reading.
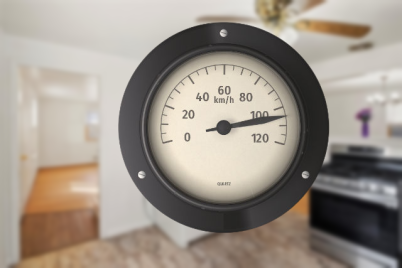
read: 105 km/h
